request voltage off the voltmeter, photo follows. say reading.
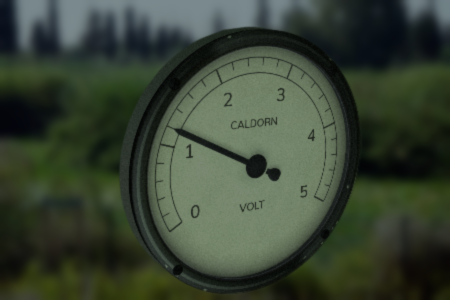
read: 1.2 V
